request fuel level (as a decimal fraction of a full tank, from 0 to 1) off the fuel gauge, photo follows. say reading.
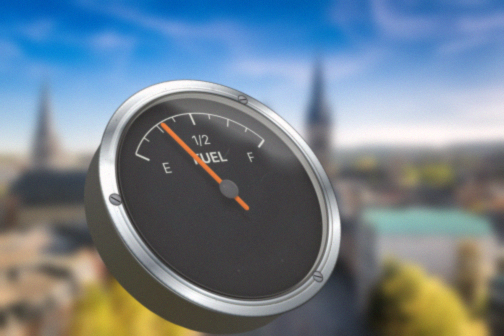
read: 0.25
